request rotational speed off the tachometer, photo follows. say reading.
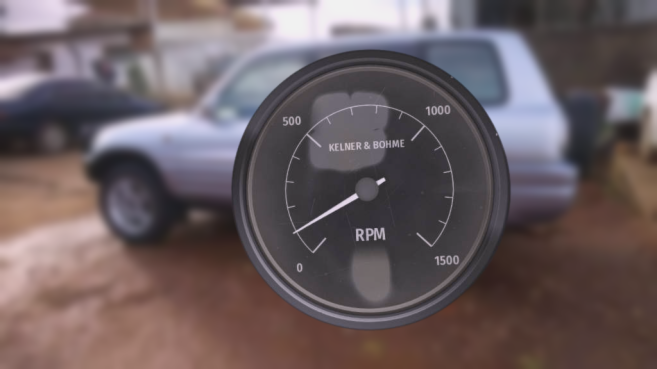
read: 100 rpm
